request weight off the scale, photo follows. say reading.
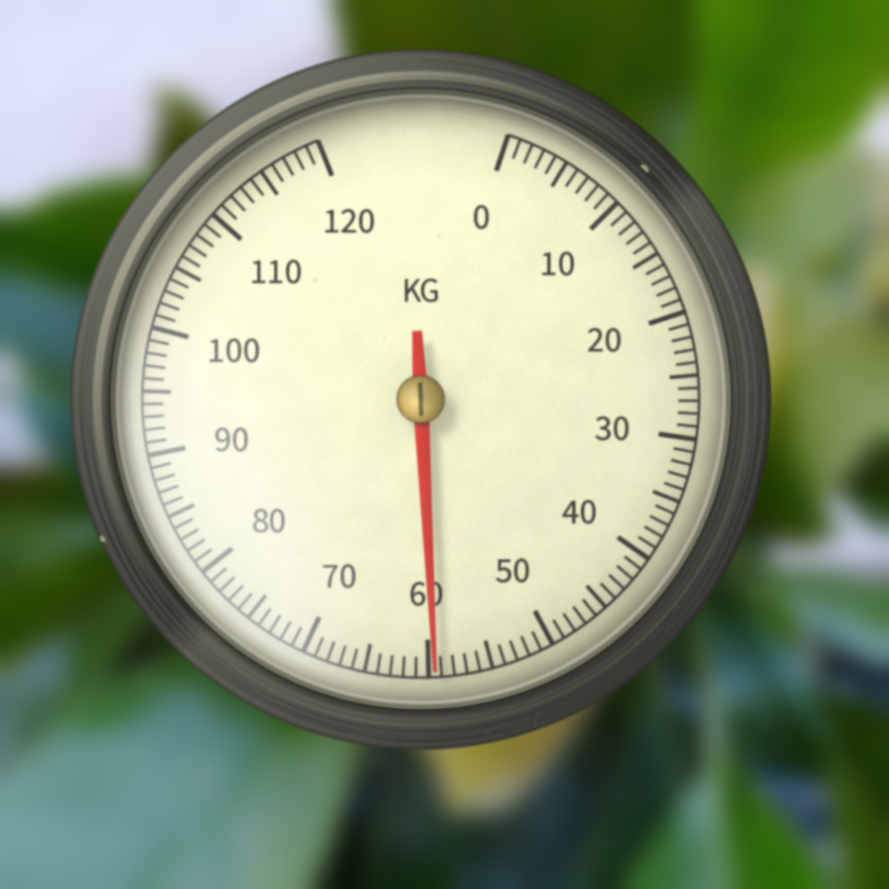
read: 59.5 kg
